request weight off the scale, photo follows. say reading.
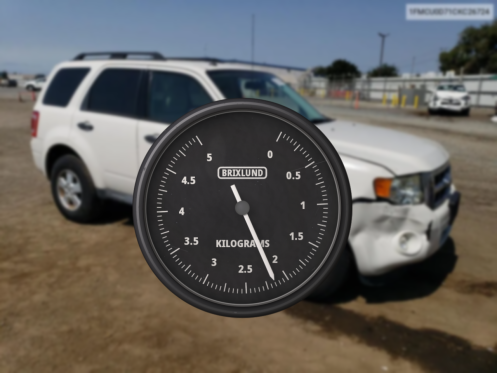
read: 2.15 kg
